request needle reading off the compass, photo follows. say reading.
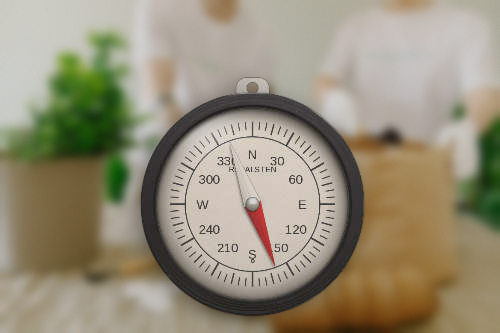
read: 160 °
